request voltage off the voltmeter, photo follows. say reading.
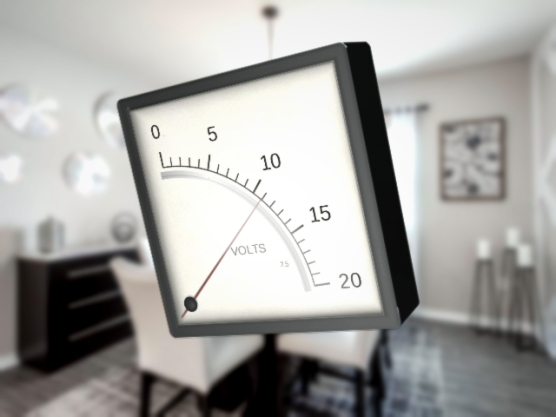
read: 11 V
